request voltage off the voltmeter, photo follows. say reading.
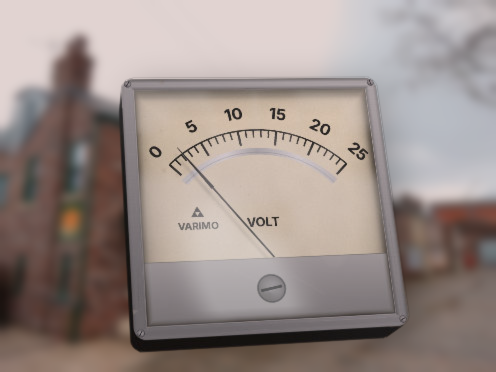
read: 2 V
